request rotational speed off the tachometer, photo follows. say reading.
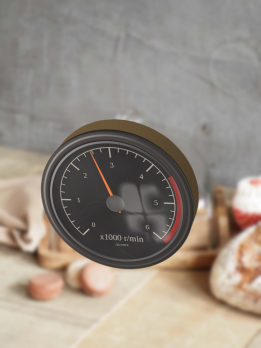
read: 2600 rpm
